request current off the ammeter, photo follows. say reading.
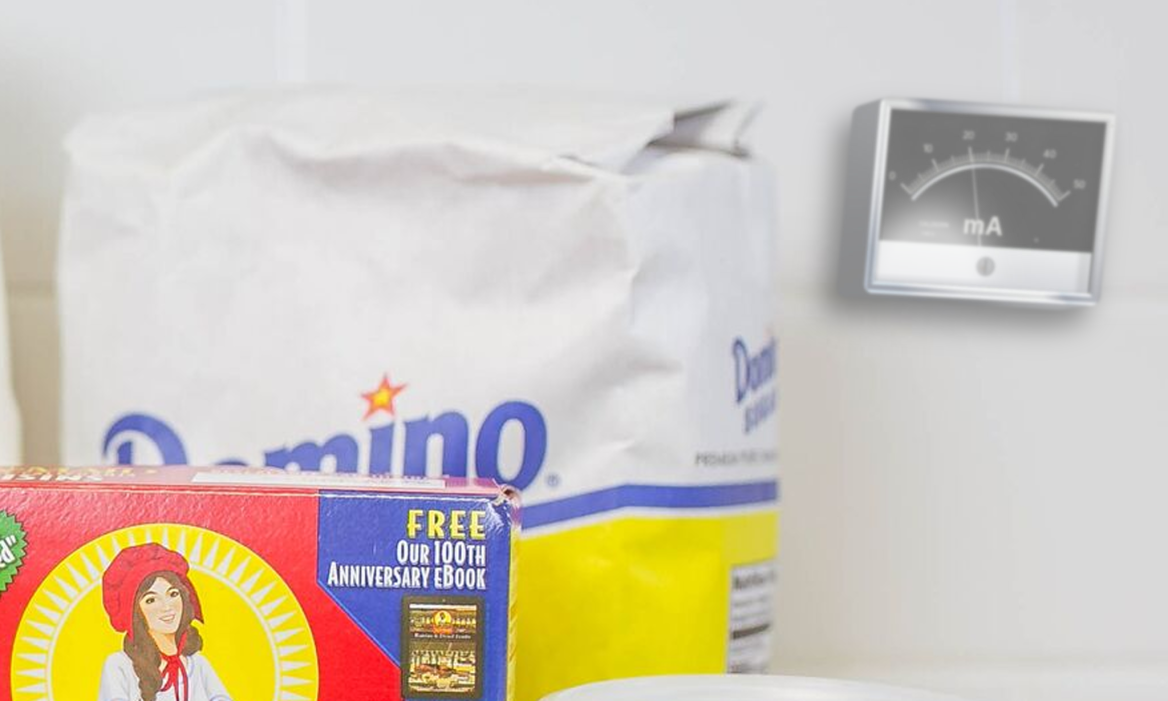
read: 20 mA
